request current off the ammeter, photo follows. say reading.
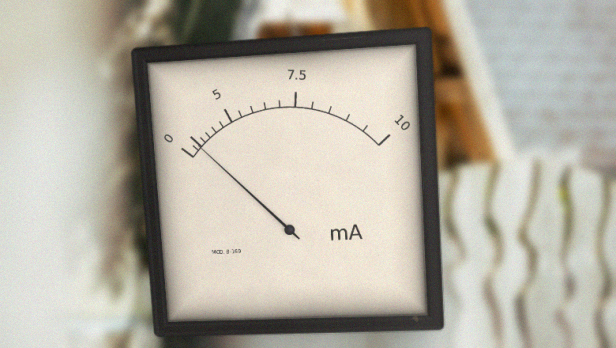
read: 2.5 mA
